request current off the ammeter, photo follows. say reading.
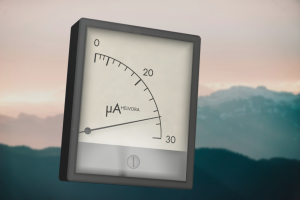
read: 27 µA
